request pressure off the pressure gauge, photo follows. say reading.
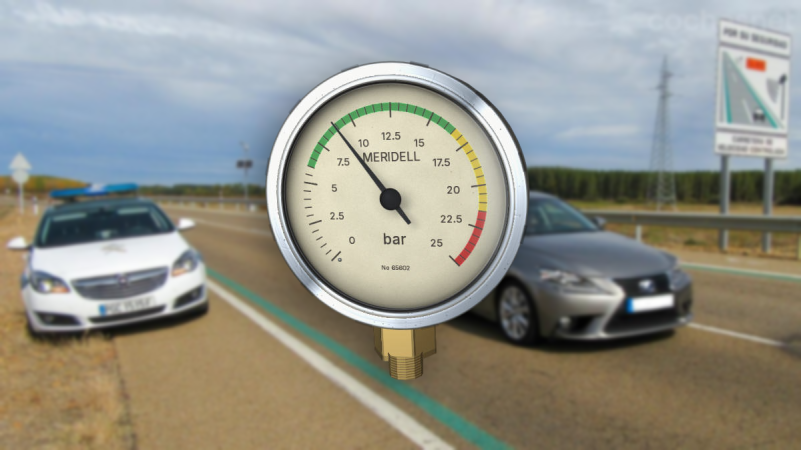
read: 9 bar
